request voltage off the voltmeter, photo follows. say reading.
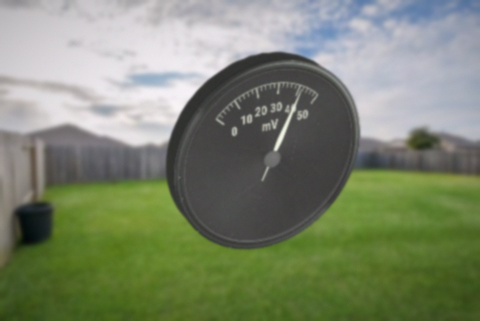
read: 40 mV
